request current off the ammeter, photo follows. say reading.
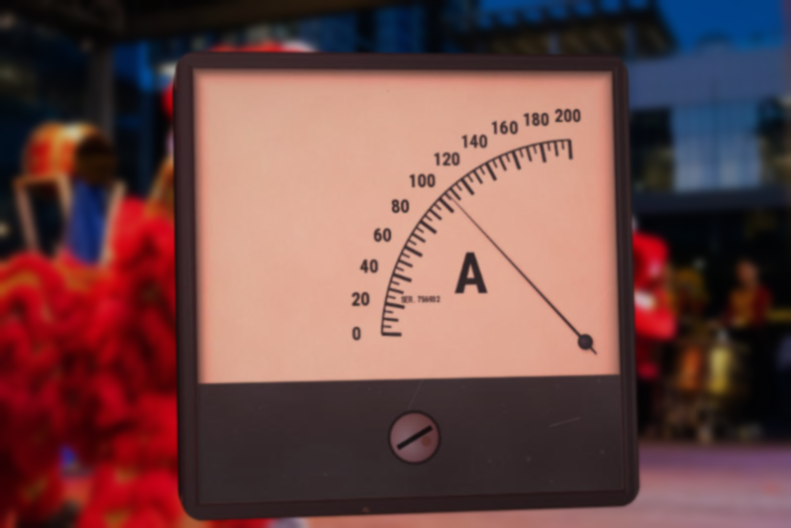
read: 105 A
